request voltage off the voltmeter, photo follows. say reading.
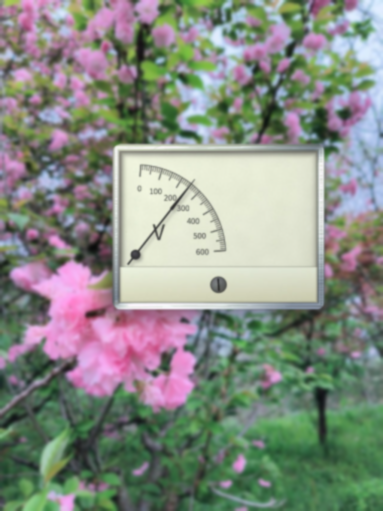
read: 250 V
